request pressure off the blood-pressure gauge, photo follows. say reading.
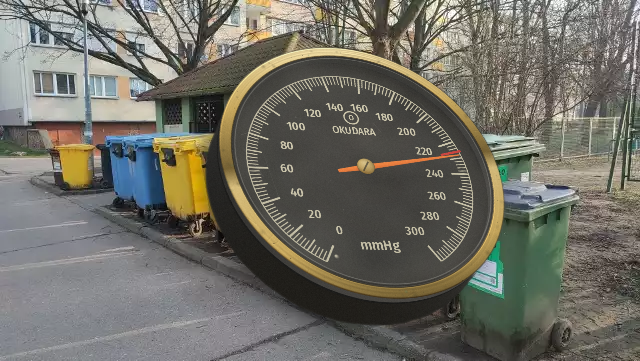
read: 230 mmHg
